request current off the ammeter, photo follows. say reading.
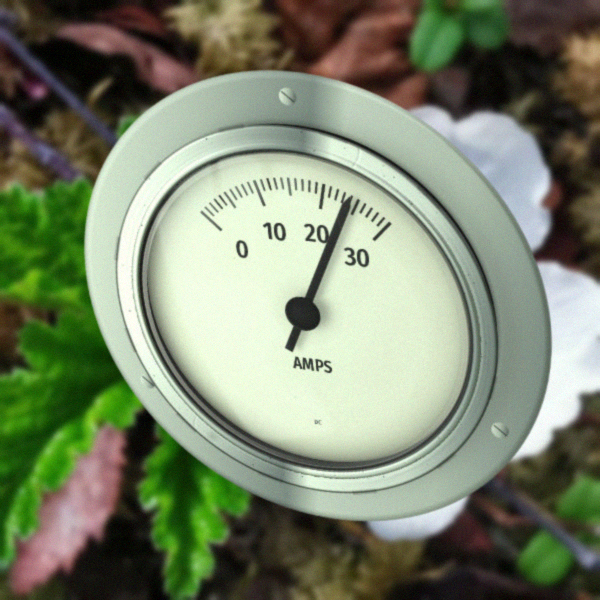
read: 24 A
